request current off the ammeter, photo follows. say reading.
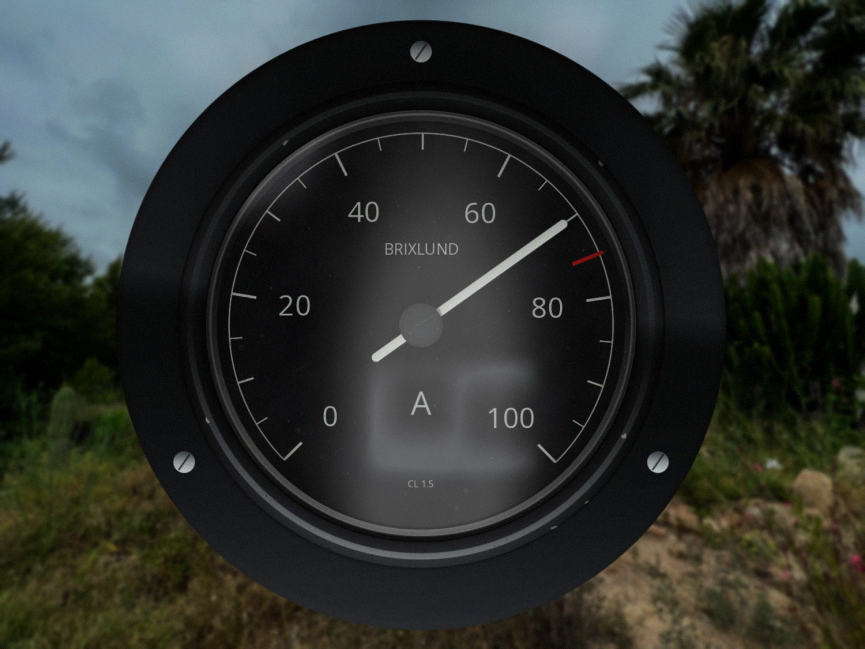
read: 70 A
